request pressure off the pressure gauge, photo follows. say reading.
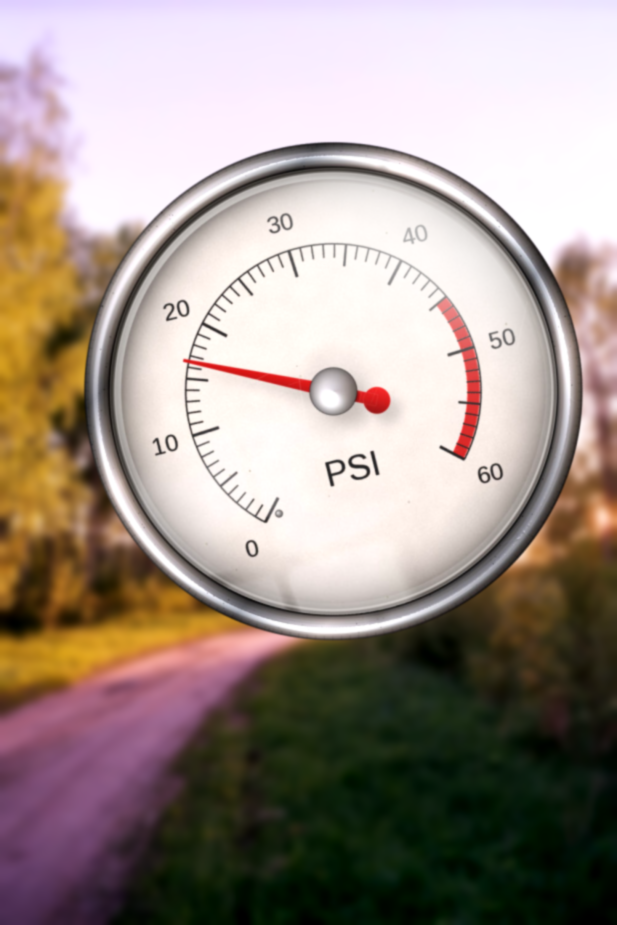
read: 16.5 psi
